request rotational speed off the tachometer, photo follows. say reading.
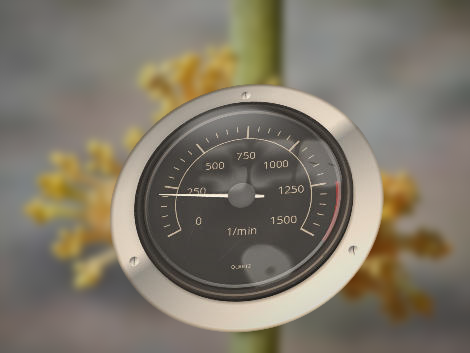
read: 200 rpm
